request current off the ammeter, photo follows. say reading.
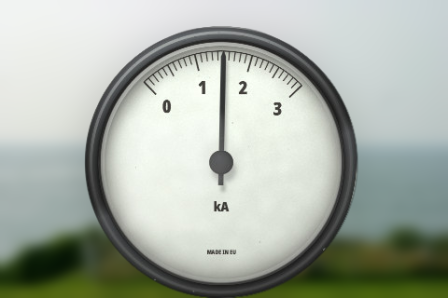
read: 1.5 kA
